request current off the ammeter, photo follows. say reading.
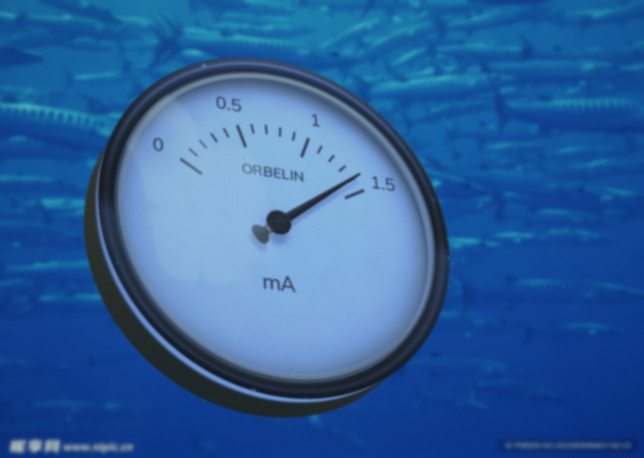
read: 1.4 mA
